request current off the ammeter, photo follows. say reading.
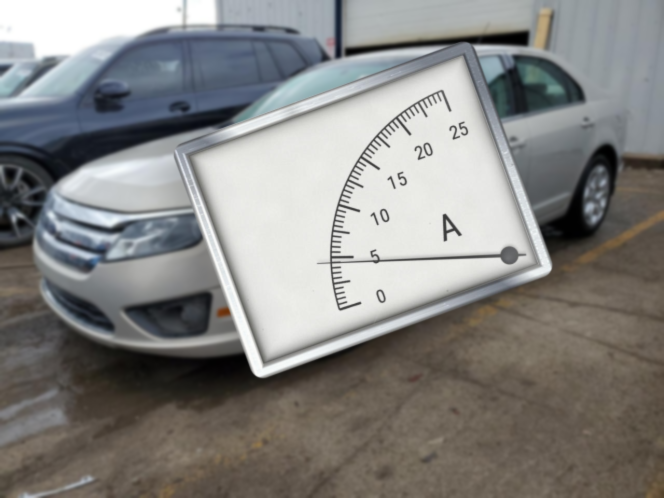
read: 4.5 A
